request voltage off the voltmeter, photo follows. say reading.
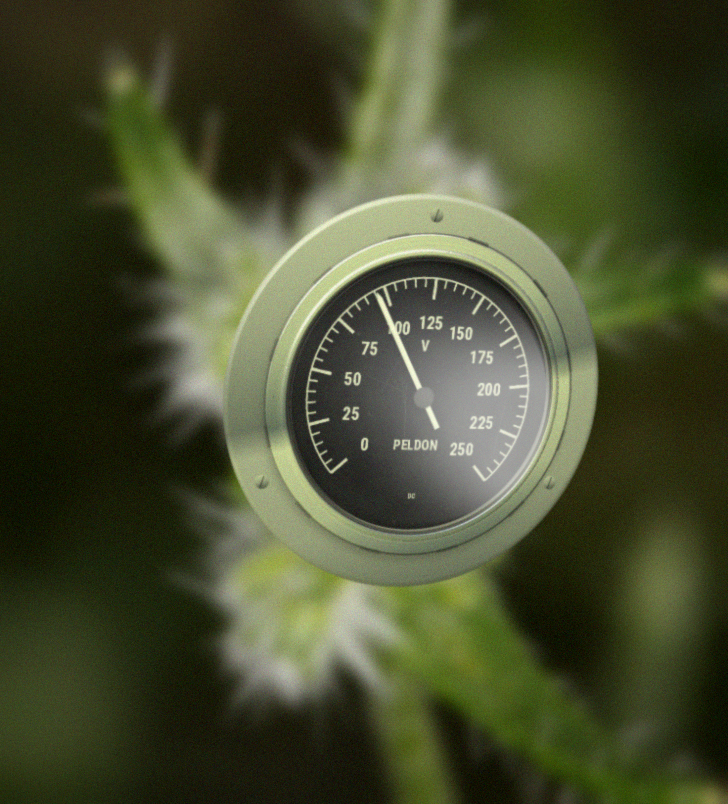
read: 95 V
